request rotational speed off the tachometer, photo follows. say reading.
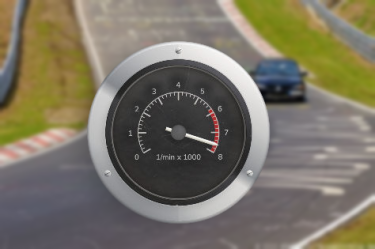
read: 7600 rpm
